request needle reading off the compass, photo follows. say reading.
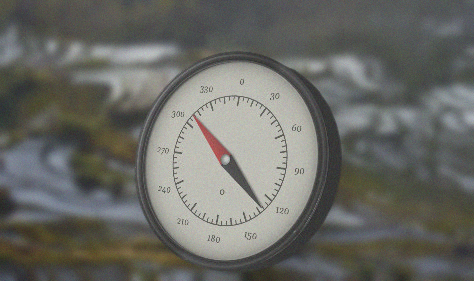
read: 310 °
